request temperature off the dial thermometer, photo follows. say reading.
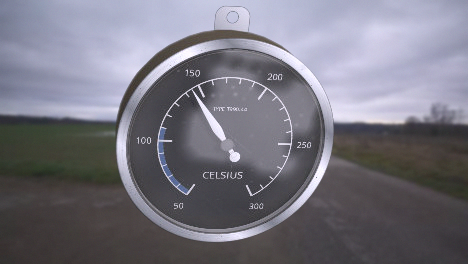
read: 145 °C
